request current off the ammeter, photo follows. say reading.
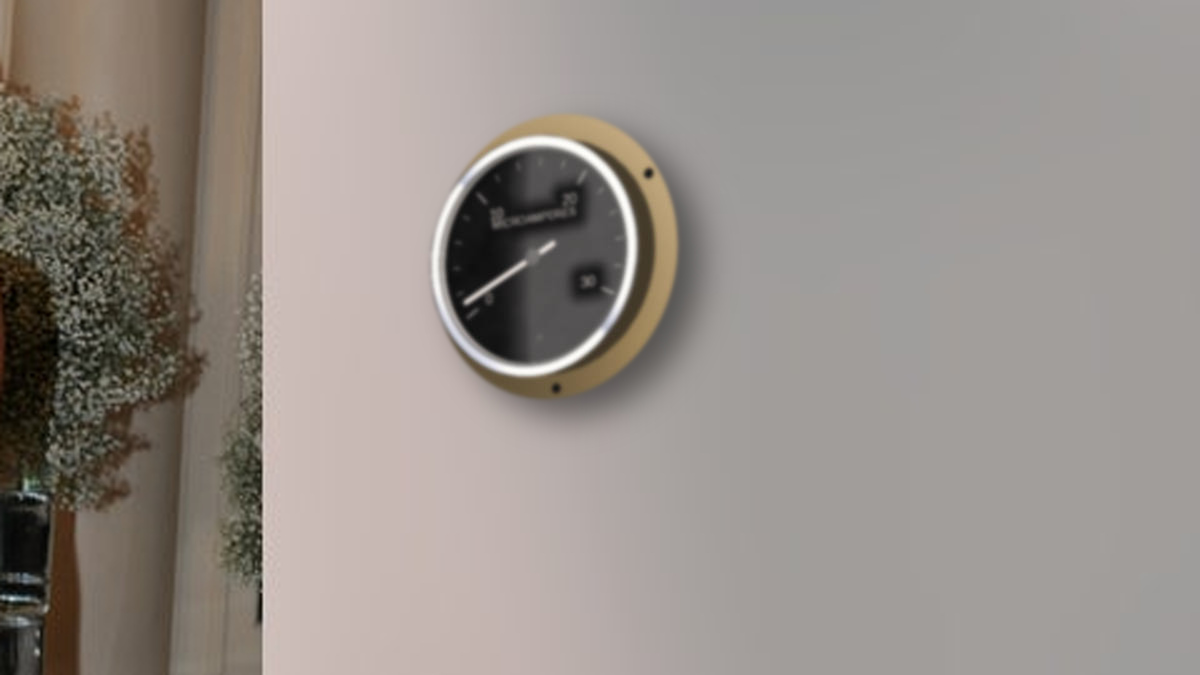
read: 1 µA
